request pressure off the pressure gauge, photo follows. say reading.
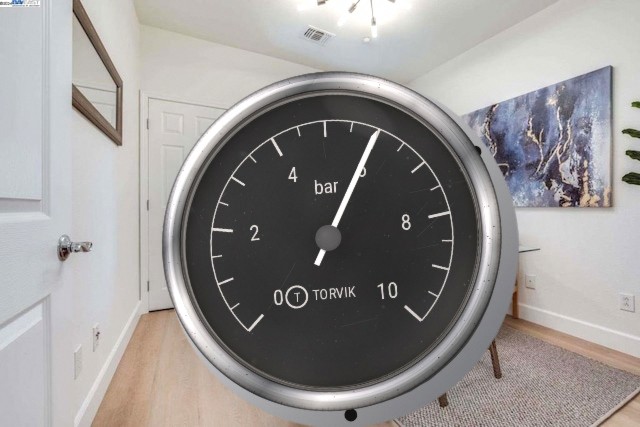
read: 6 bar
